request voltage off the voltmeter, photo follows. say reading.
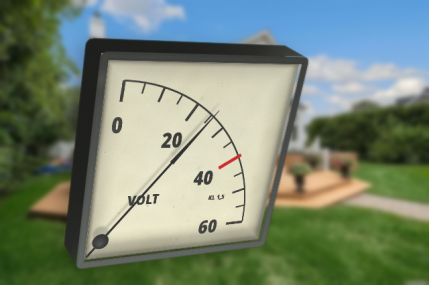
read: 25 V
